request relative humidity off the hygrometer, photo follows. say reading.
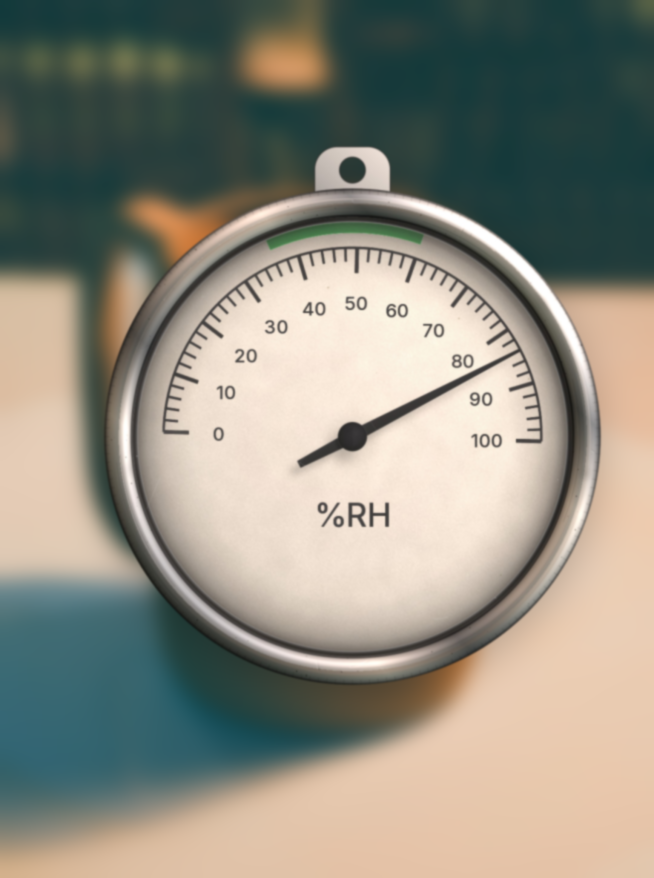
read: 84 %
